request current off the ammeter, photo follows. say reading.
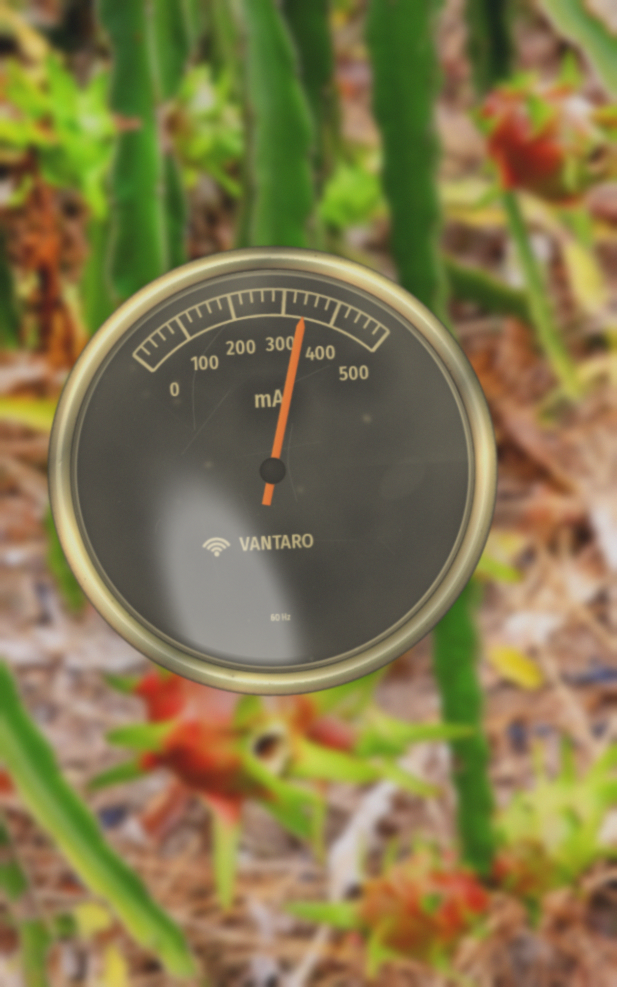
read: 340 mA
